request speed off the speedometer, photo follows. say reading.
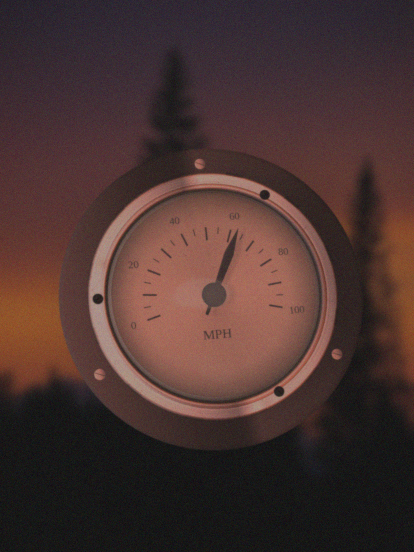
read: 62.5 mph
